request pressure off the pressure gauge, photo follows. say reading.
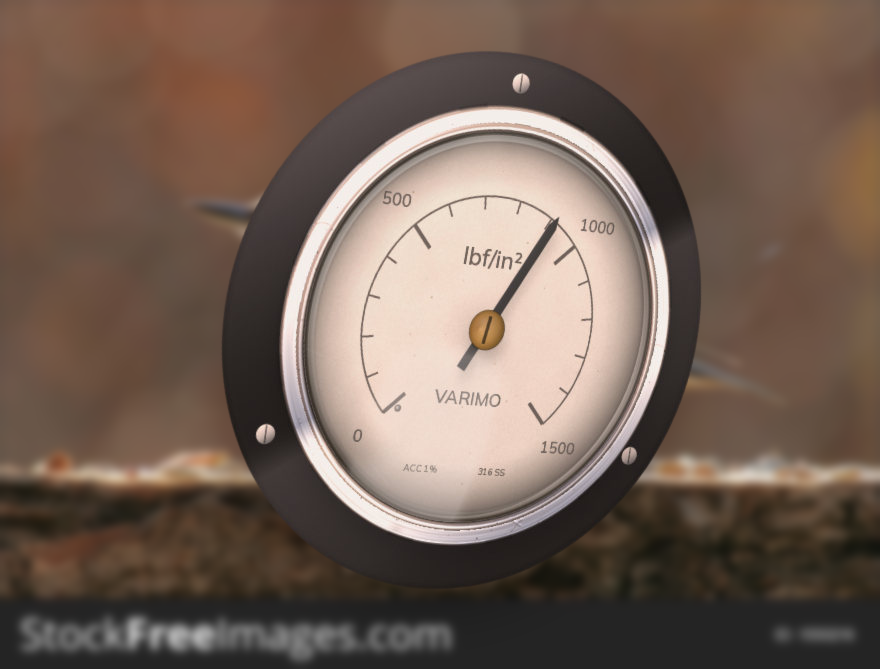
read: 900 psi
